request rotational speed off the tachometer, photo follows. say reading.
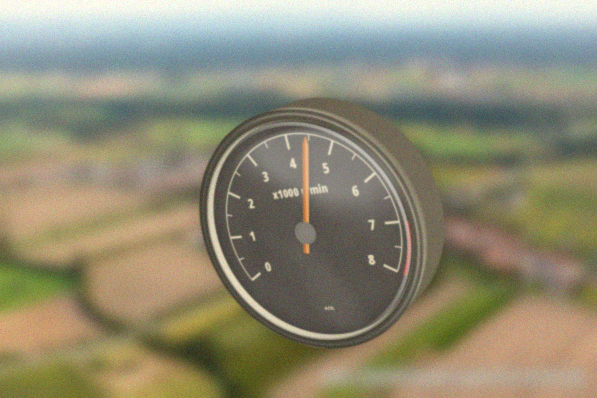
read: 4500 rpm
